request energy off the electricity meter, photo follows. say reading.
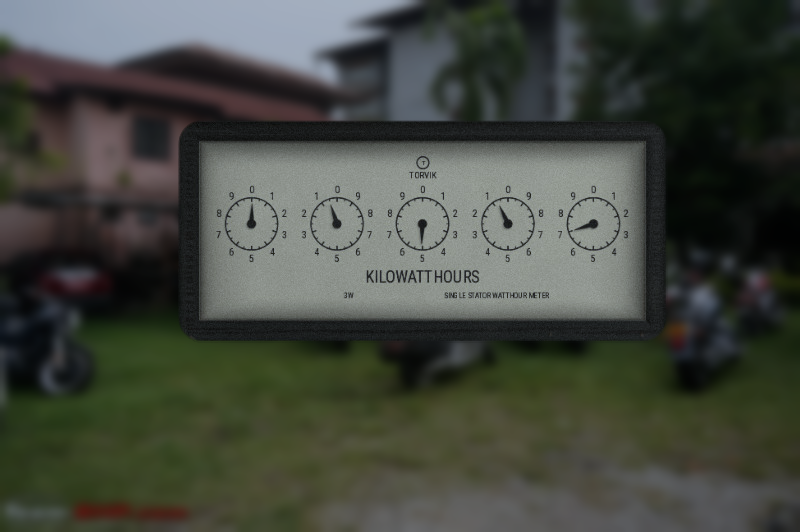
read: 507 kWh
